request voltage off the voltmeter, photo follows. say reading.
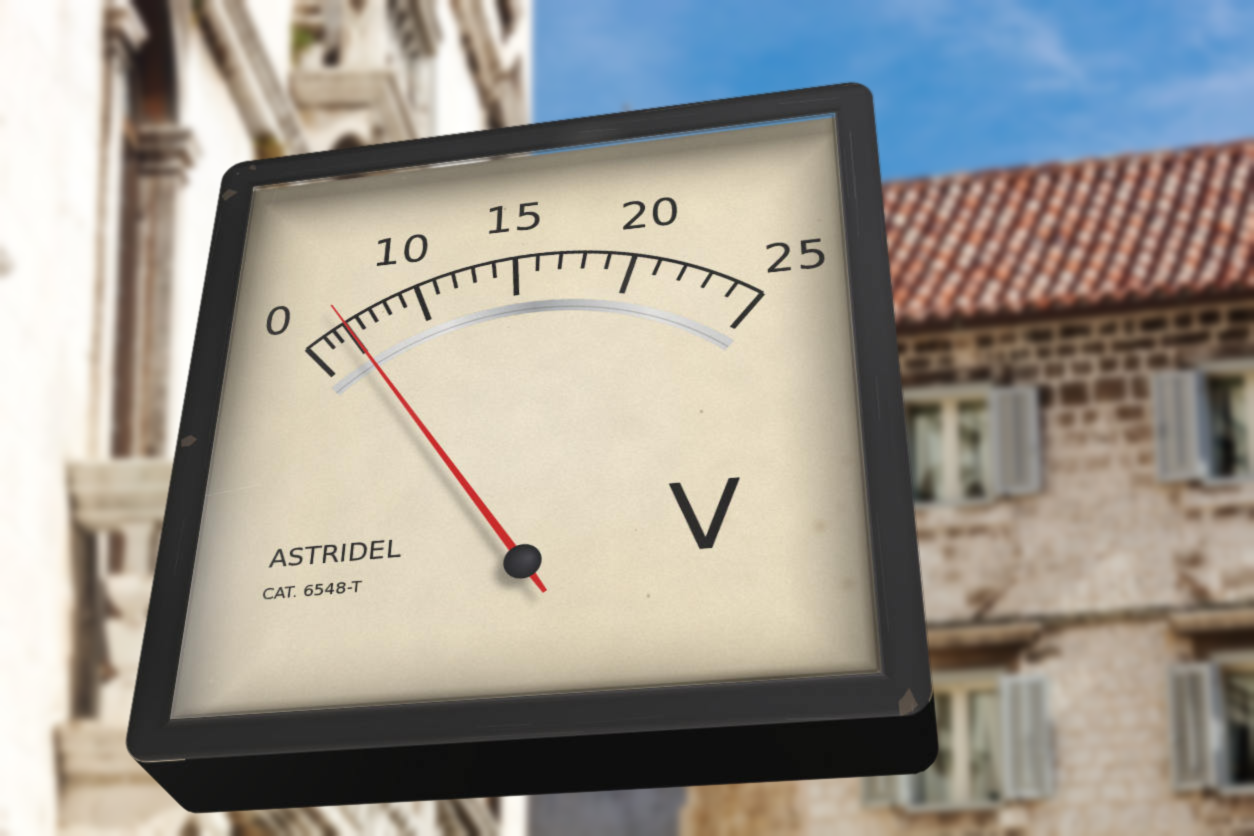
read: 5 V
